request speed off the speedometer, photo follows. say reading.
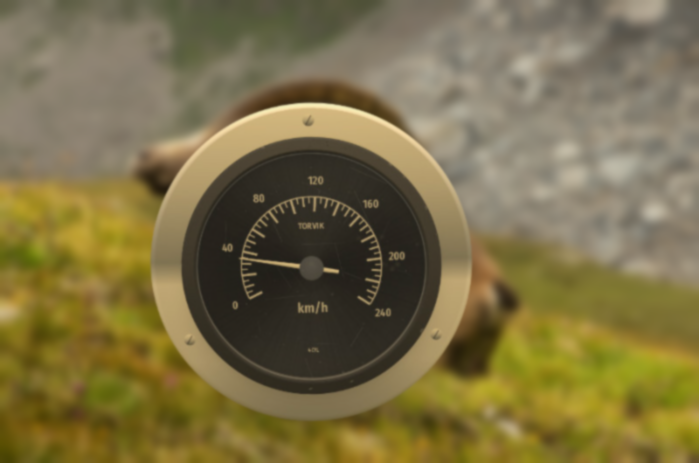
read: 35 km/h
